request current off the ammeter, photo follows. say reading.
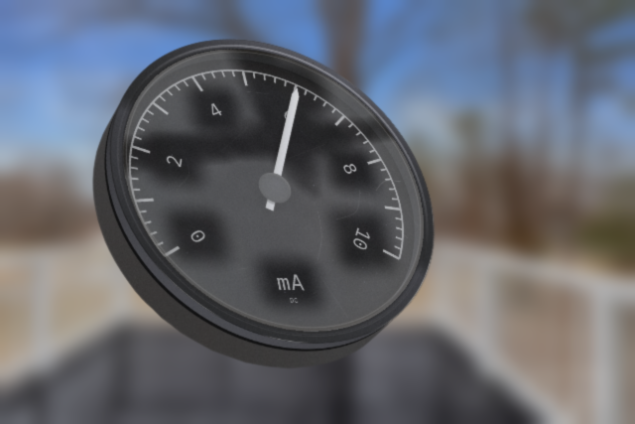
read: 6 mA
